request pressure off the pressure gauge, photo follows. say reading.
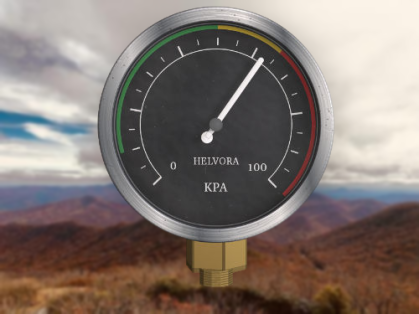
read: 62.5 kPa
